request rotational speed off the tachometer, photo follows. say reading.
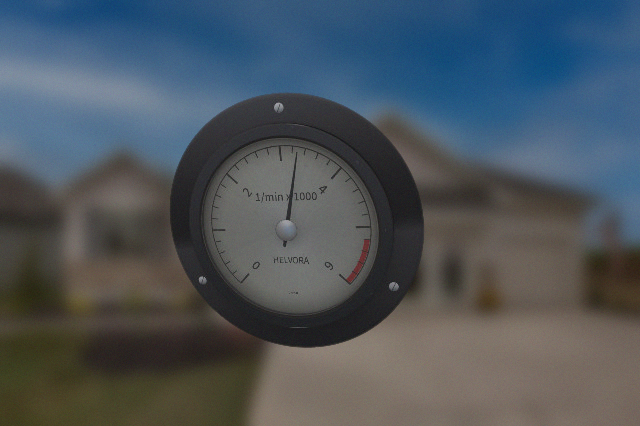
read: 3300 rpm
